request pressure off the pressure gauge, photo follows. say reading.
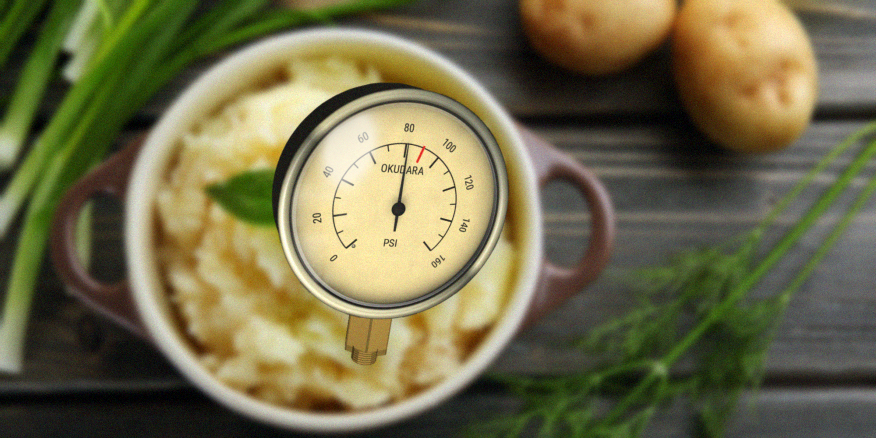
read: 80 psi
